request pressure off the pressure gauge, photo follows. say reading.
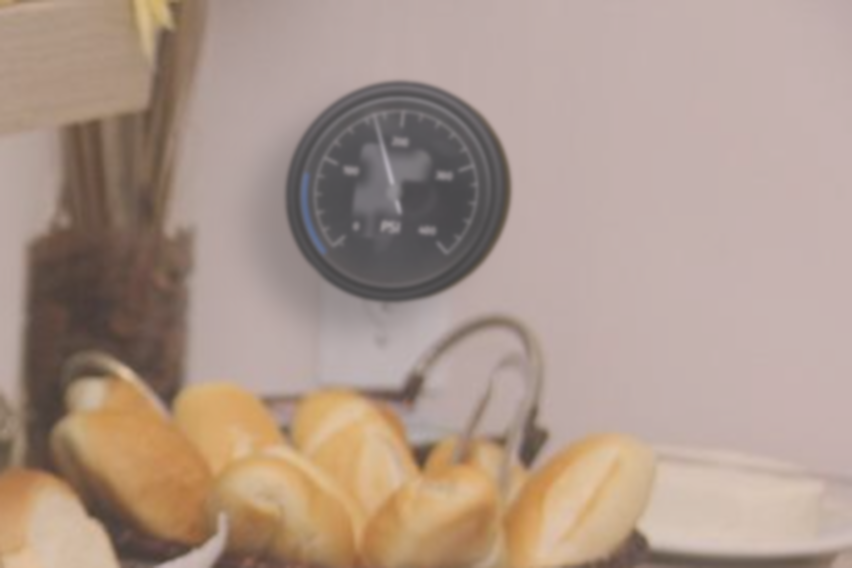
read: 170 psi
